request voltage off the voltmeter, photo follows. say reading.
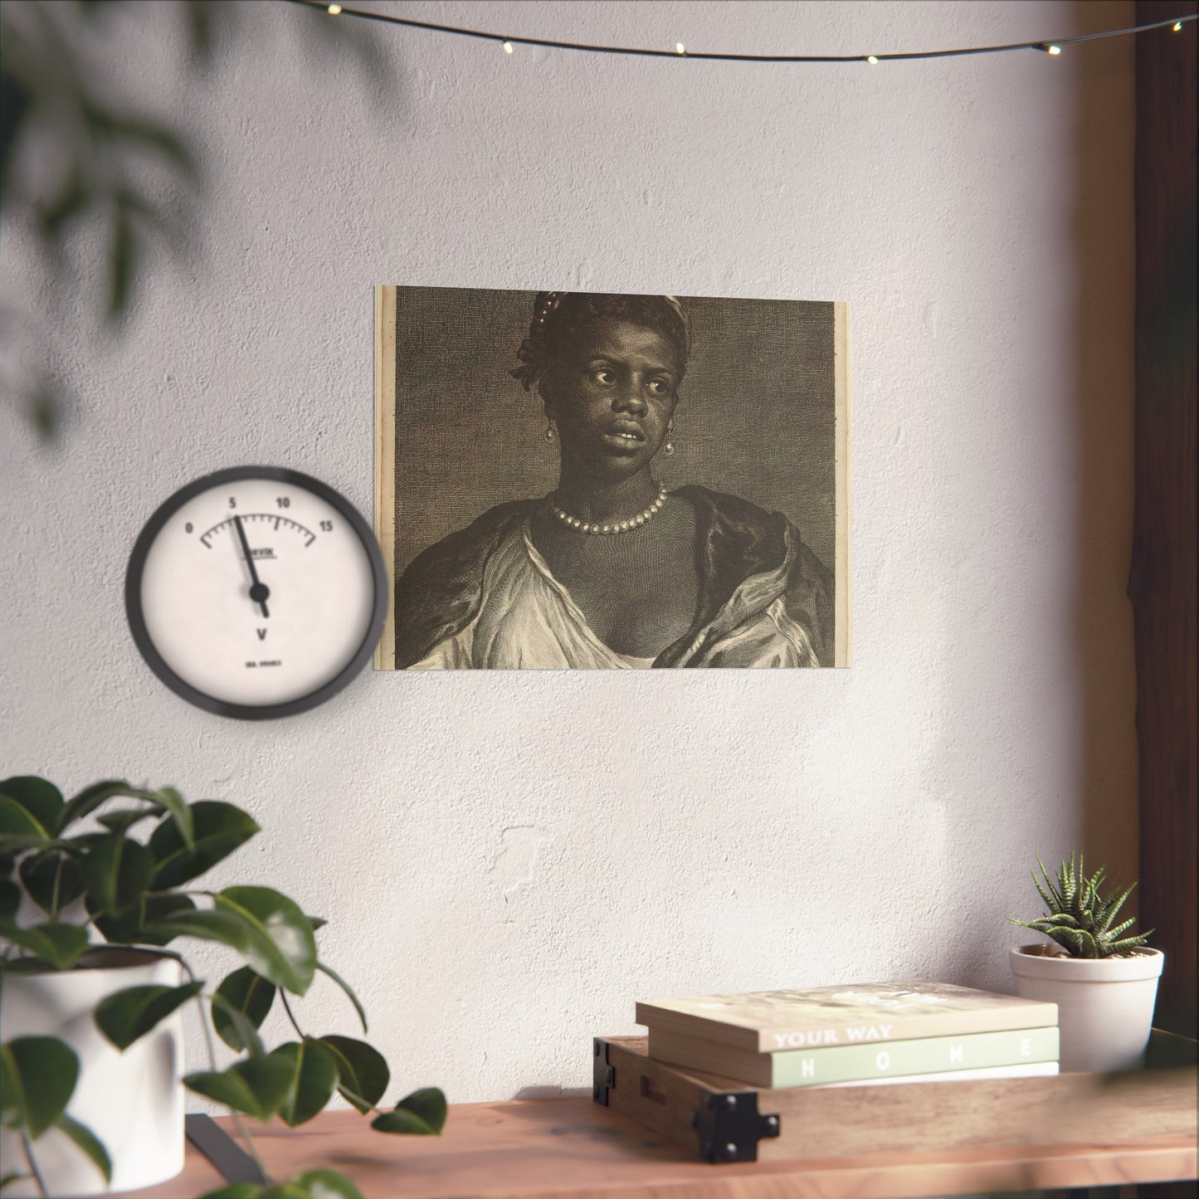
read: 5 V
